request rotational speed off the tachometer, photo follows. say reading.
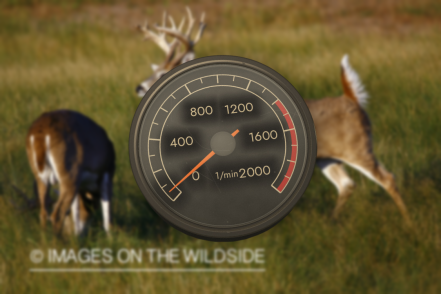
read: 50 rpm
